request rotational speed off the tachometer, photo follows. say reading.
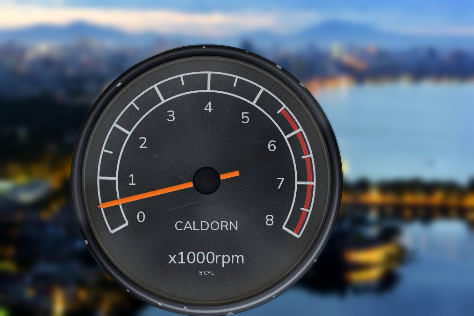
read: 500 rpm
